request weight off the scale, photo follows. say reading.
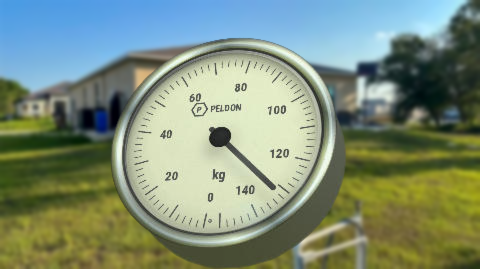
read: 132 kg
